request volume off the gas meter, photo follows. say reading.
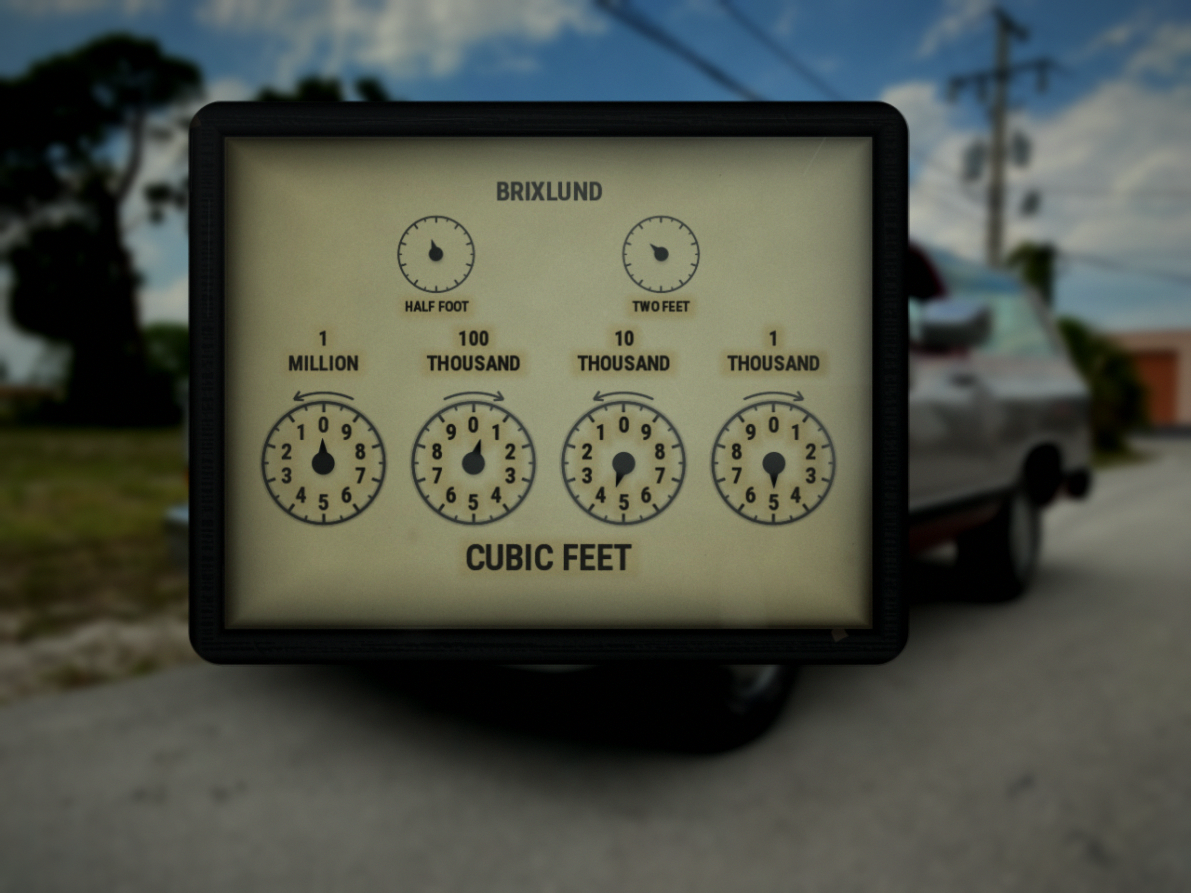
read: 4500 ft³
